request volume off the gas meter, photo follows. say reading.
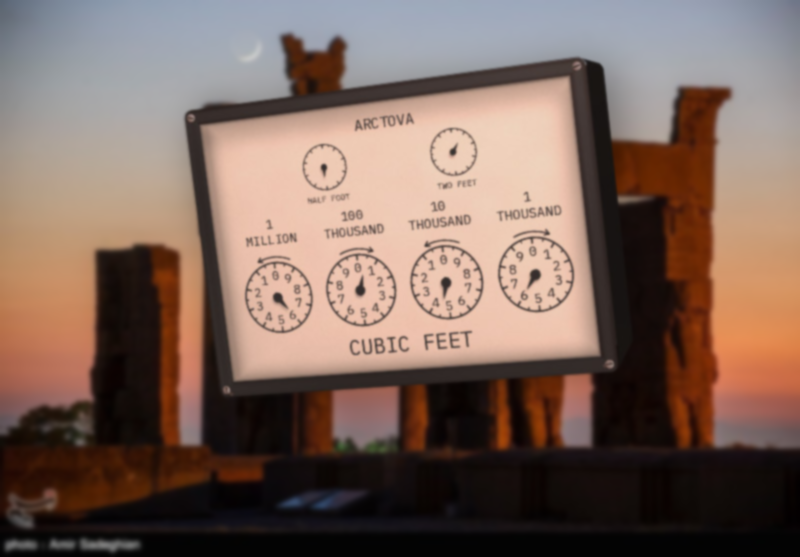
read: 604600 ft³
